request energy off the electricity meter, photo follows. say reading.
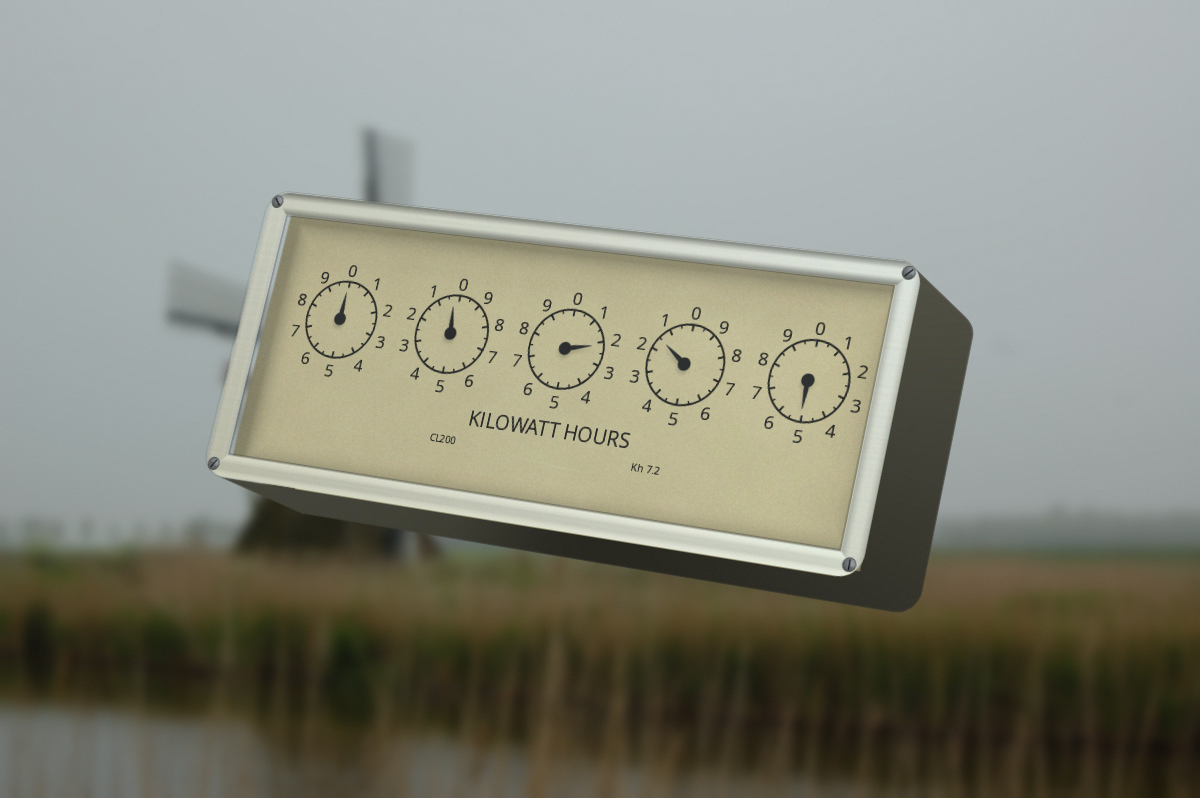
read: 215 kWh
